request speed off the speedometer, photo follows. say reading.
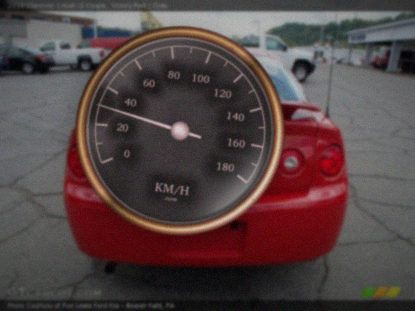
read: 30 km/h
